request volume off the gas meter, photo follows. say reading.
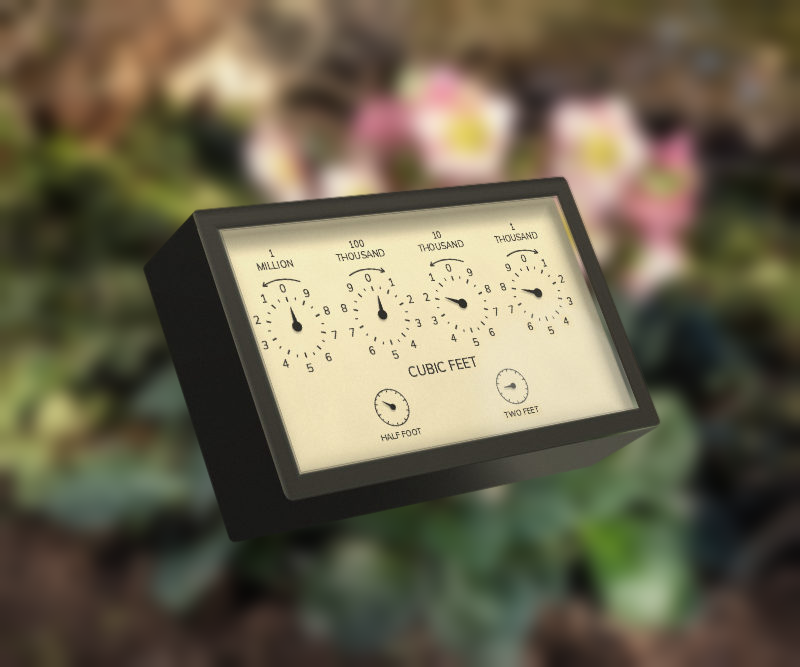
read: 1800 ft³
